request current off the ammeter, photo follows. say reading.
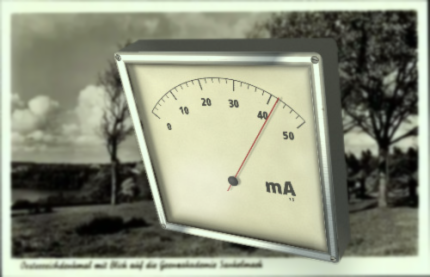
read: 42 mA
